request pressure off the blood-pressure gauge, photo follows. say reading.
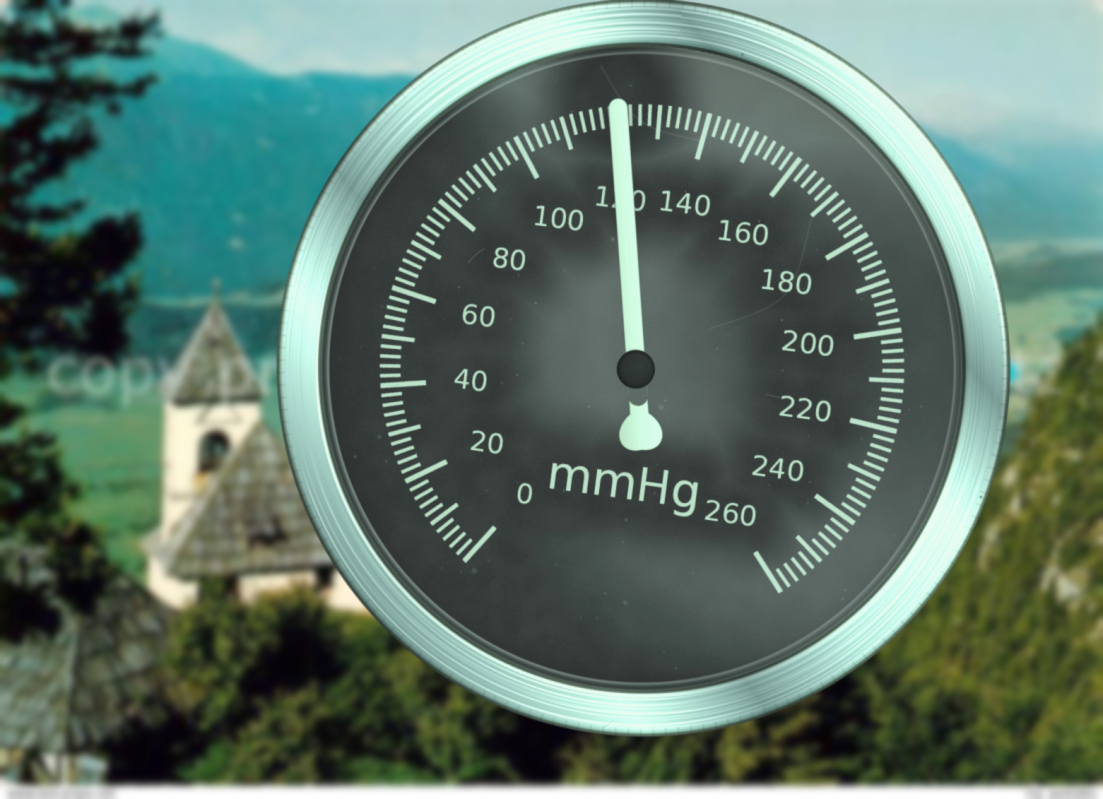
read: 122 mmHg
